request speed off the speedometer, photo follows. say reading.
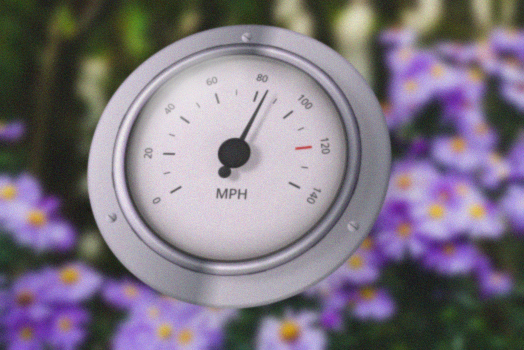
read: 85 mph
